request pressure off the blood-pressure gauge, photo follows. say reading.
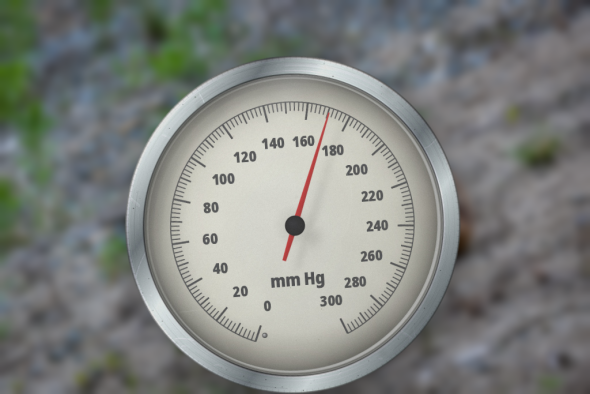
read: 170 mmHg
